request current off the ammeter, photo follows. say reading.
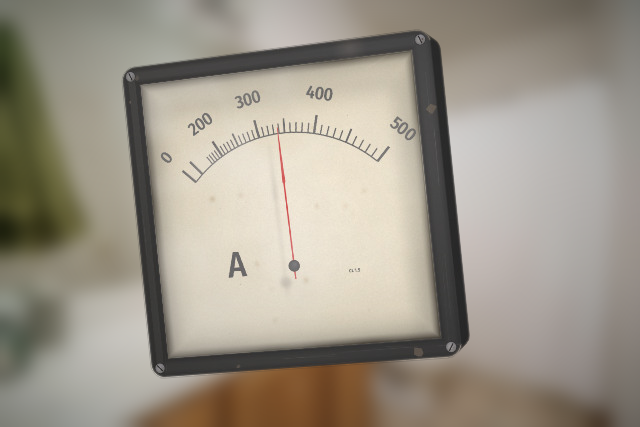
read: 340 A
